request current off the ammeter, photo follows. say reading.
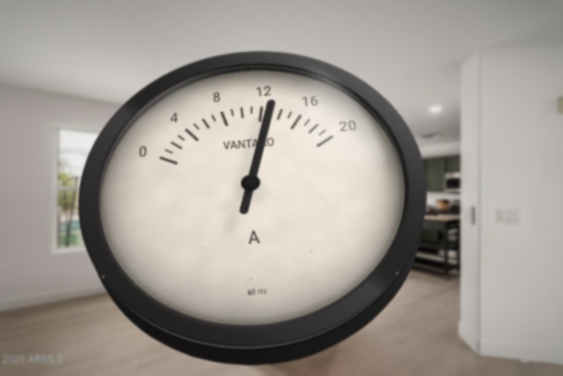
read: 13 A
